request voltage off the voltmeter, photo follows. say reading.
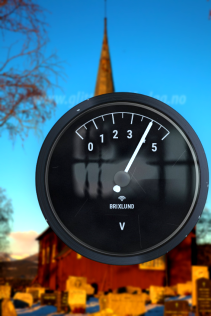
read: 4 V
